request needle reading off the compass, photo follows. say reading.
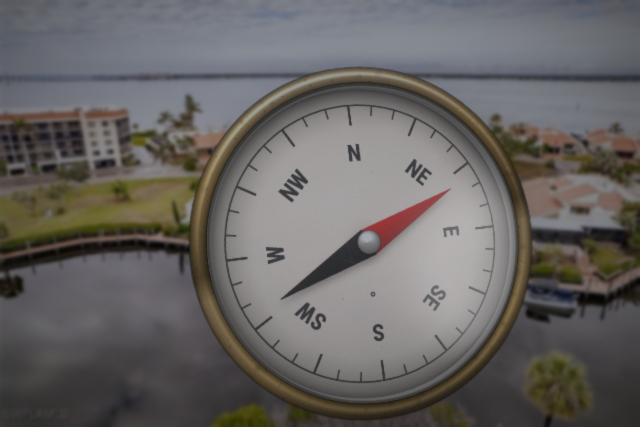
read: 65 °
